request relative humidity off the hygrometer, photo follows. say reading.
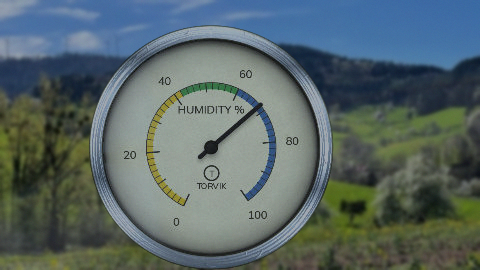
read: 68 %
